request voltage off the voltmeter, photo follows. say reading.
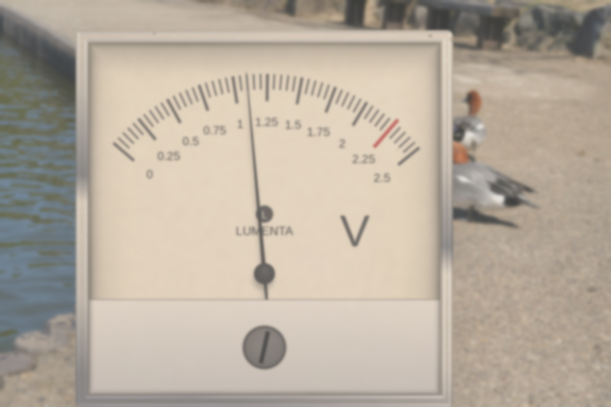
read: 1.1 V
